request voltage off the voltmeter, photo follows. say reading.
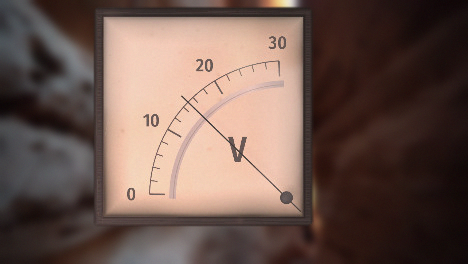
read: 15 V
